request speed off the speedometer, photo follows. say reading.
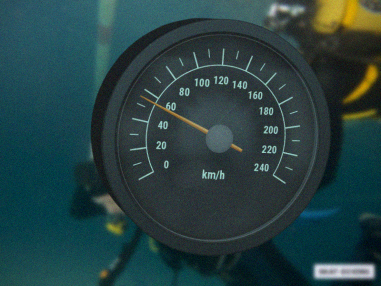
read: 55 km/h
